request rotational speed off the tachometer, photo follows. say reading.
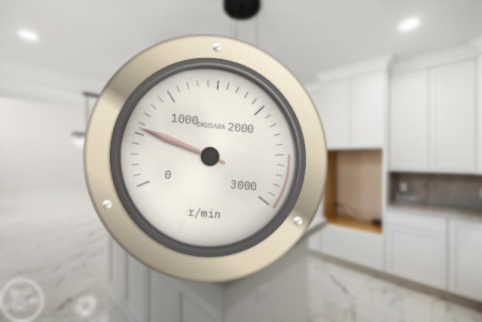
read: 550 rpm
